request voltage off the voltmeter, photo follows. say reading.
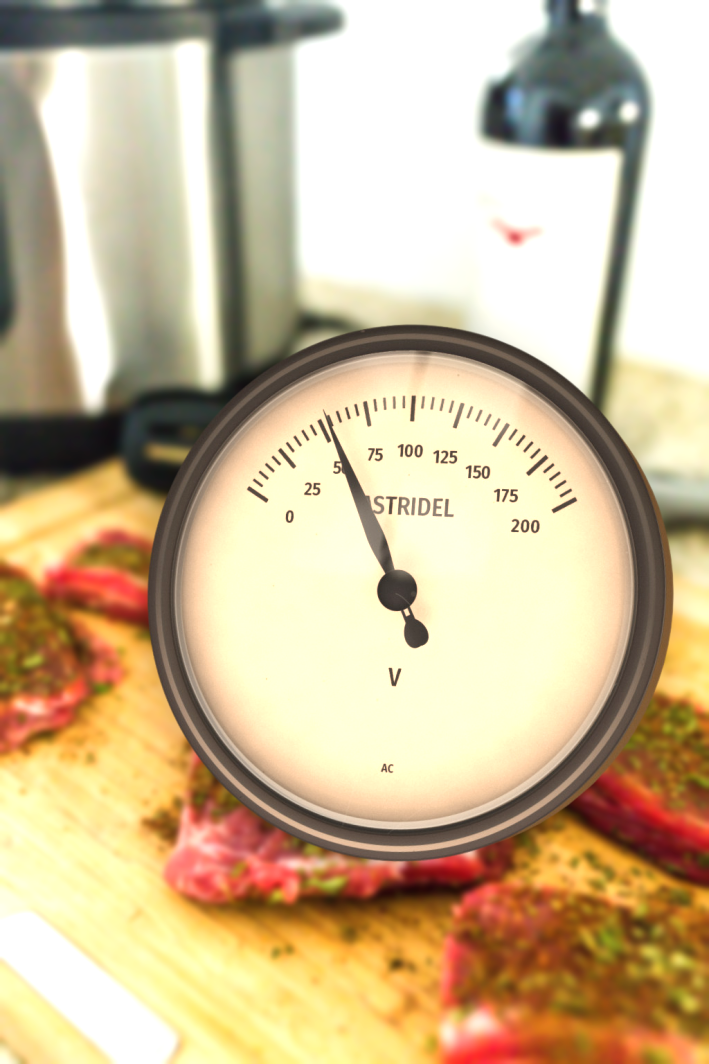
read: 55 V
